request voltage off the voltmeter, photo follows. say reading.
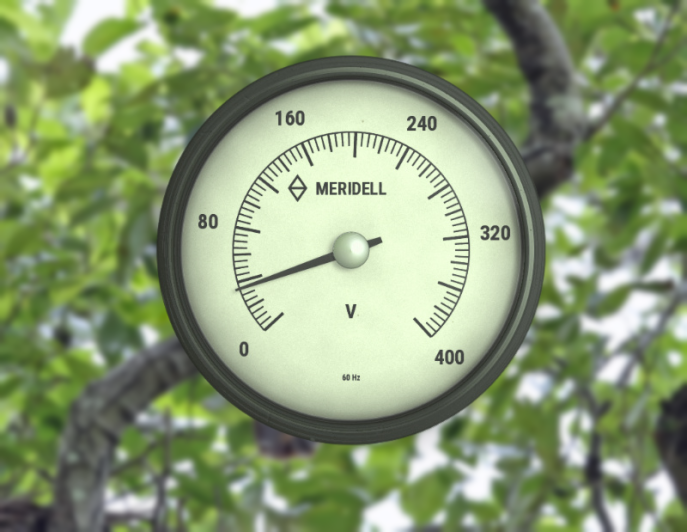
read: 35 V
